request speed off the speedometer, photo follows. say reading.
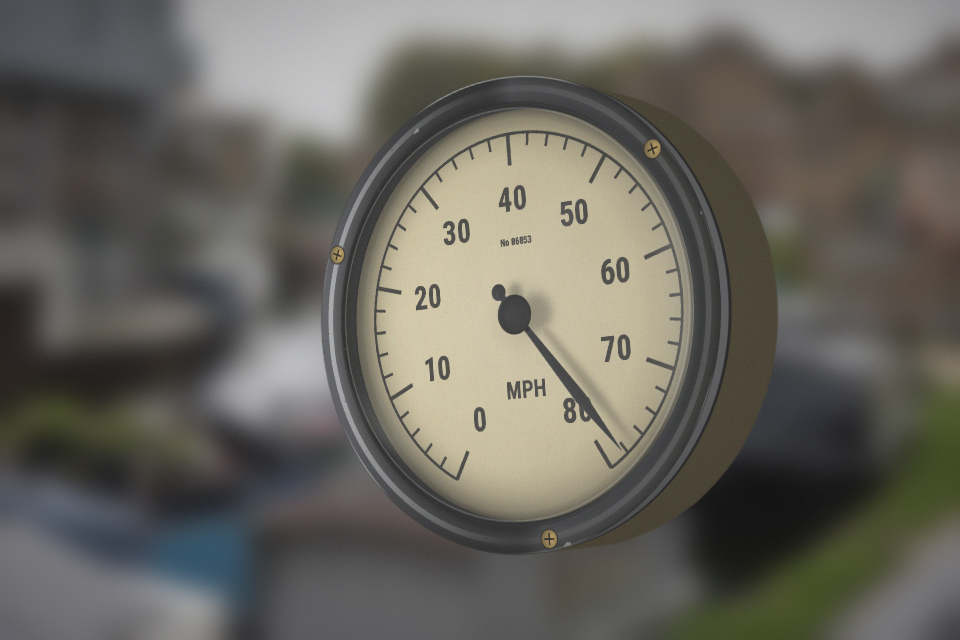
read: 78 mph
